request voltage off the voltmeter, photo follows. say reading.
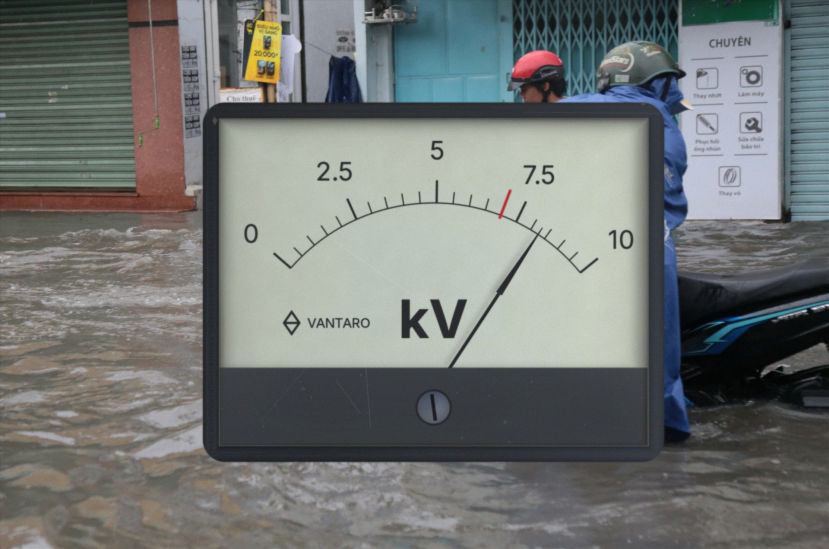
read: 8.25 kV
